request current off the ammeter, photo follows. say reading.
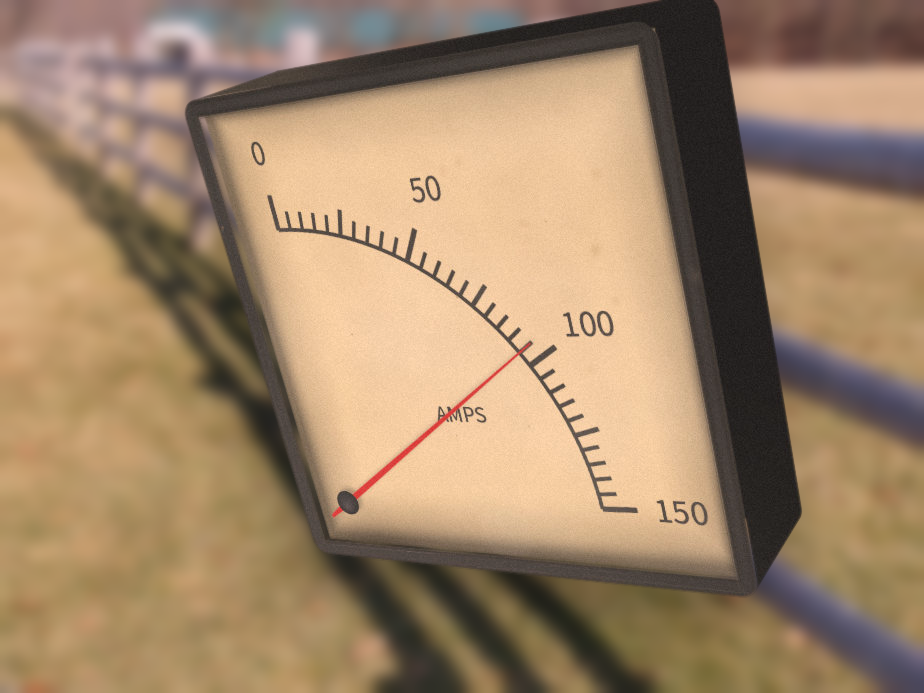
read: 95 A
